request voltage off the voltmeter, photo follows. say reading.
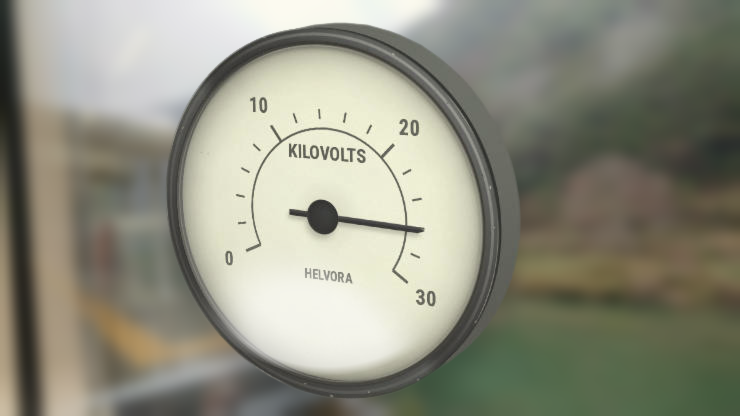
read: 26 kV
